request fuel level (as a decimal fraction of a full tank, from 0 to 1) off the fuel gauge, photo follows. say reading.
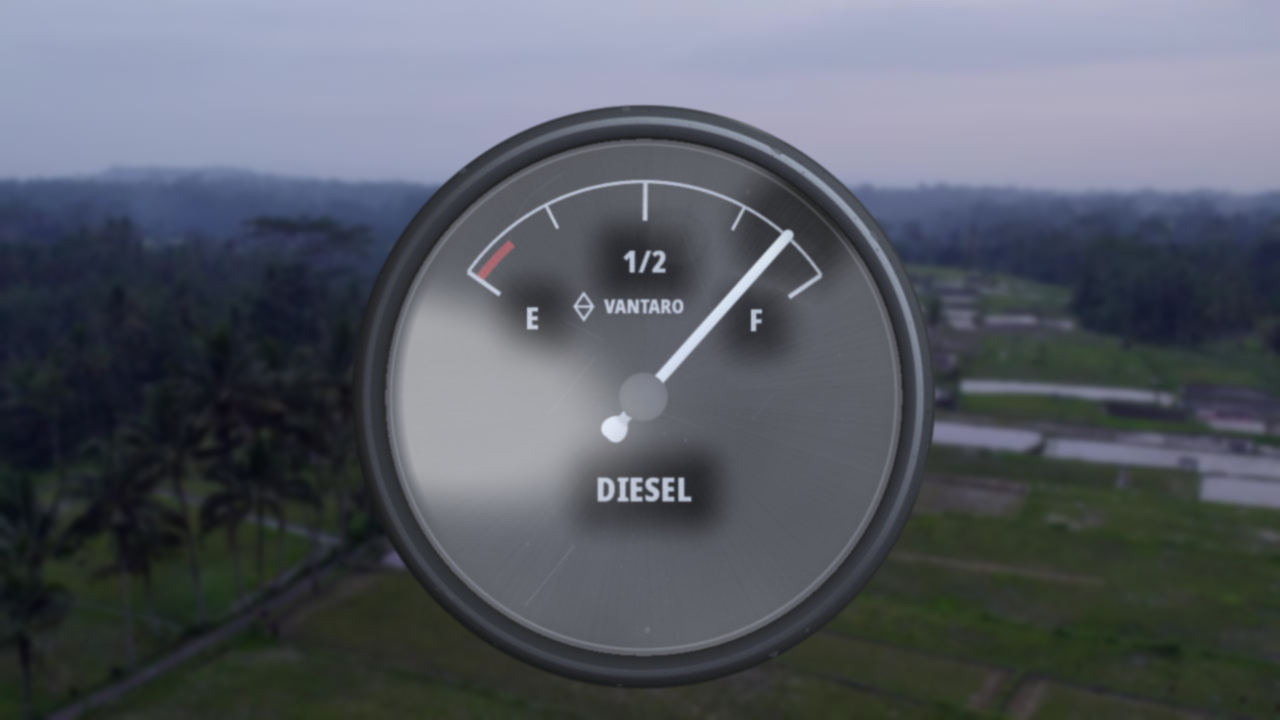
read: 0.875
